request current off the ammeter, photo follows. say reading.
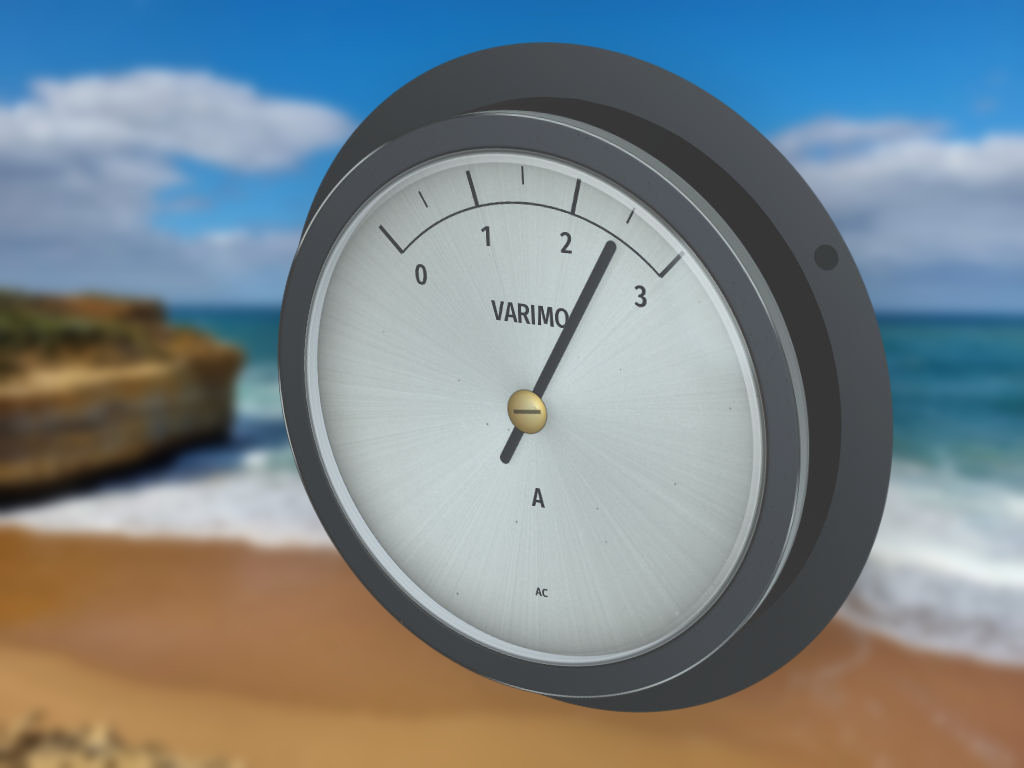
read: 2.5 A
